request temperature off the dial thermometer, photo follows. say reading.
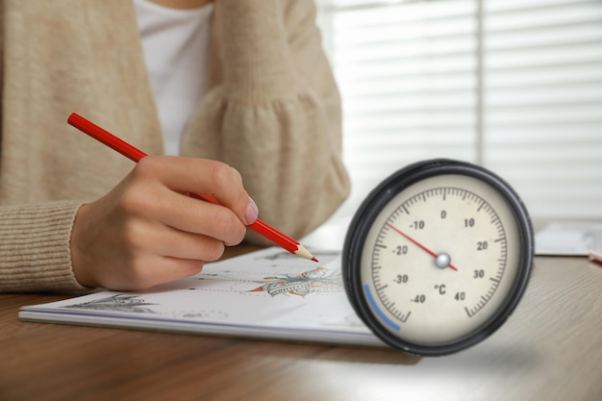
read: -15 °C
